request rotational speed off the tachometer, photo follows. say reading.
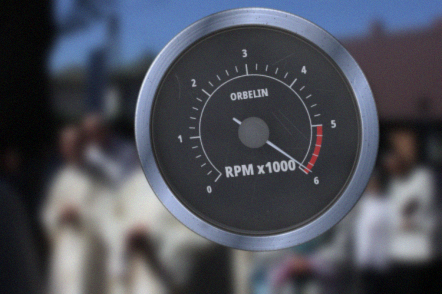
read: 5900 rpm
